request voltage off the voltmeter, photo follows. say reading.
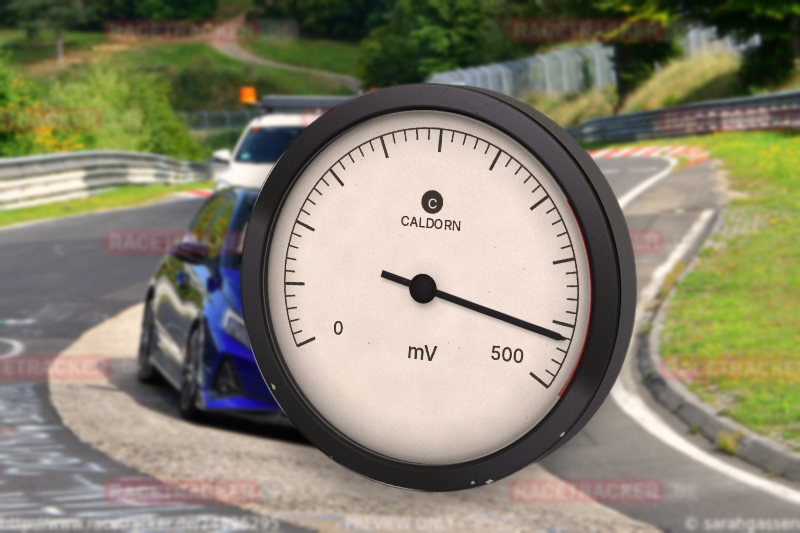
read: 460 mV
